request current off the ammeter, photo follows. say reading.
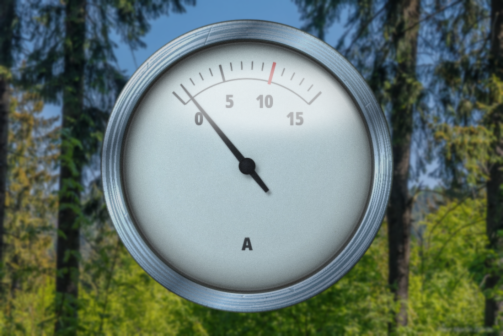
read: 1 A
